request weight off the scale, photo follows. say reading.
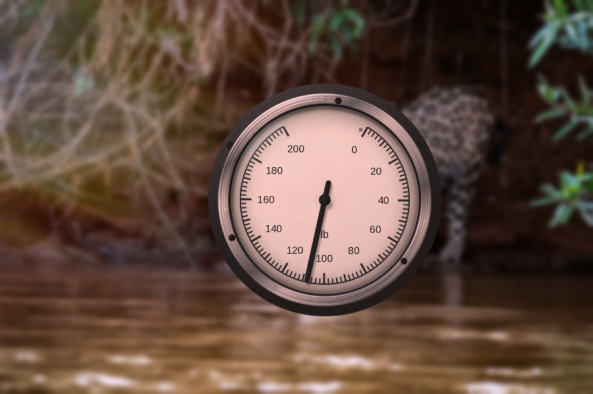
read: 108 lb
